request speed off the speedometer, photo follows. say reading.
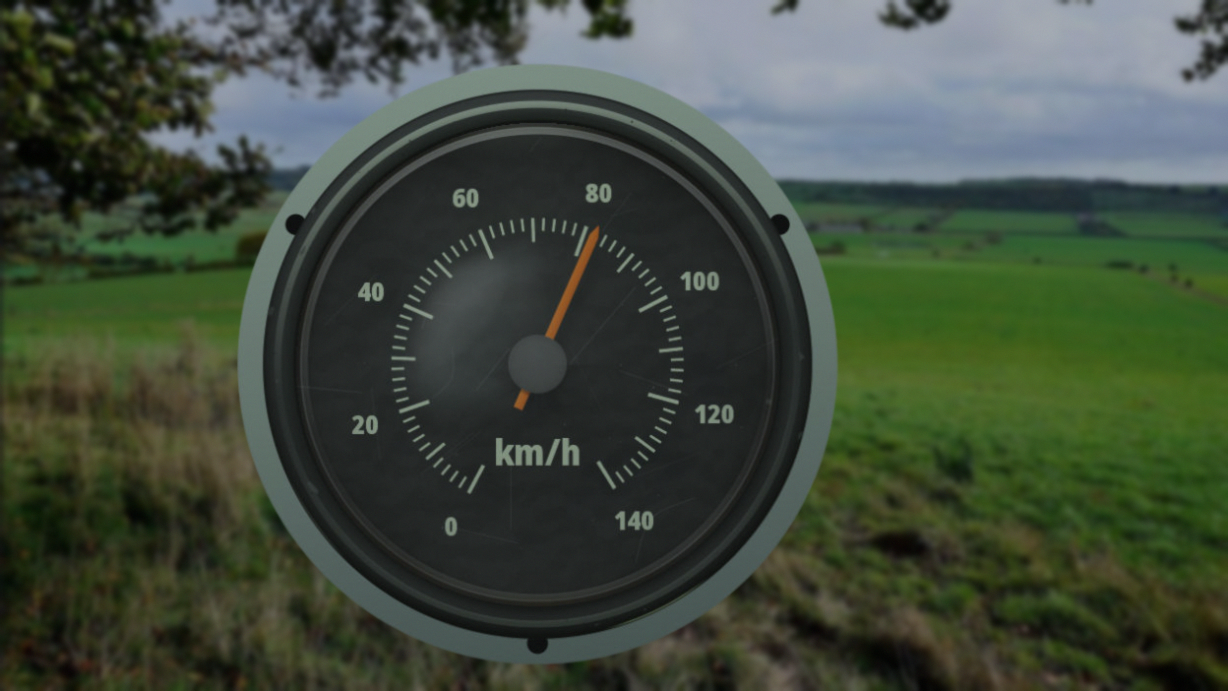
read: 82 km/h
